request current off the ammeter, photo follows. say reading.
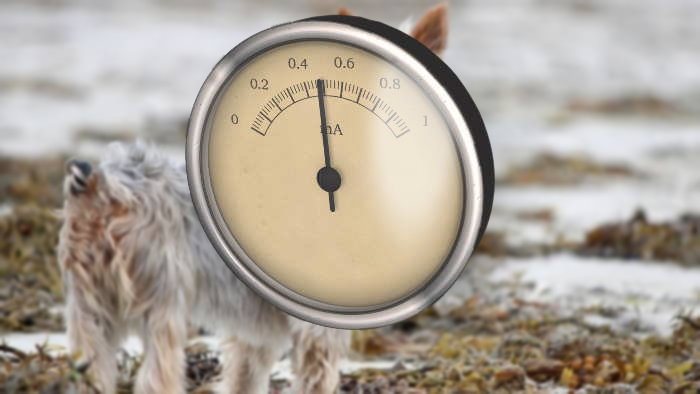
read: 0.5 mA
